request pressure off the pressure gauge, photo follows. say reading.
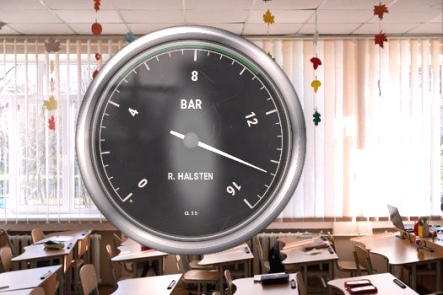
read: 14.5 bar
